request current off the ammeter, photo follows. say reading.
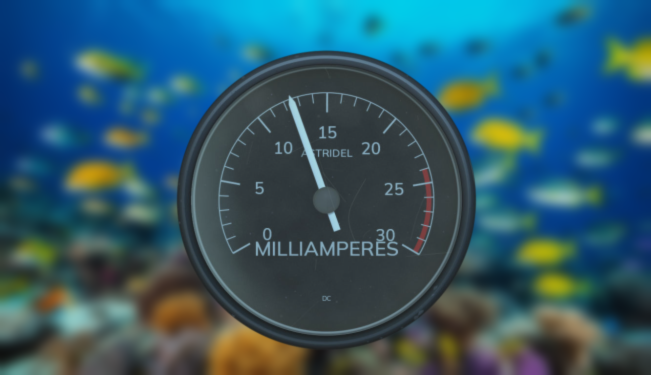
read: 12.5 mA
